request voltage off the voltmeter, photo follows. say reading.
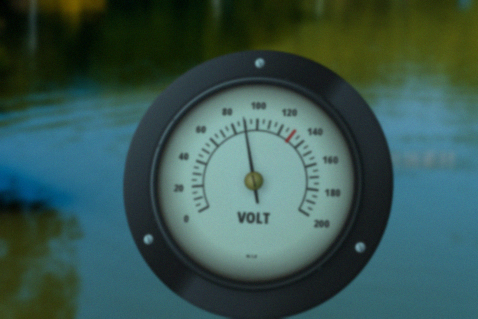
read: 90 V
